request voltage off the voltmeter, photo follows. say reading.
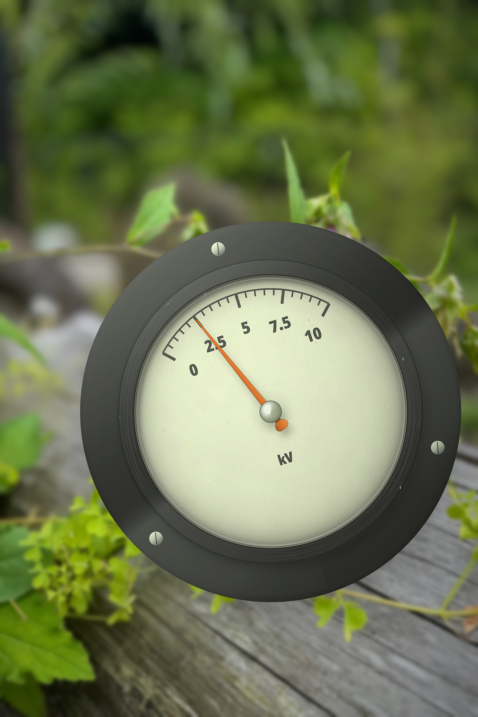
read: 2.5 kV
